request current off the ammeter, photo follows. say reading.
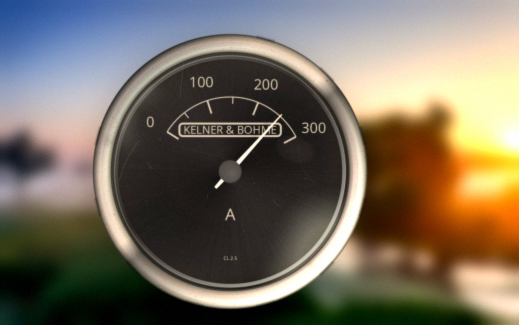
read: 250 A
